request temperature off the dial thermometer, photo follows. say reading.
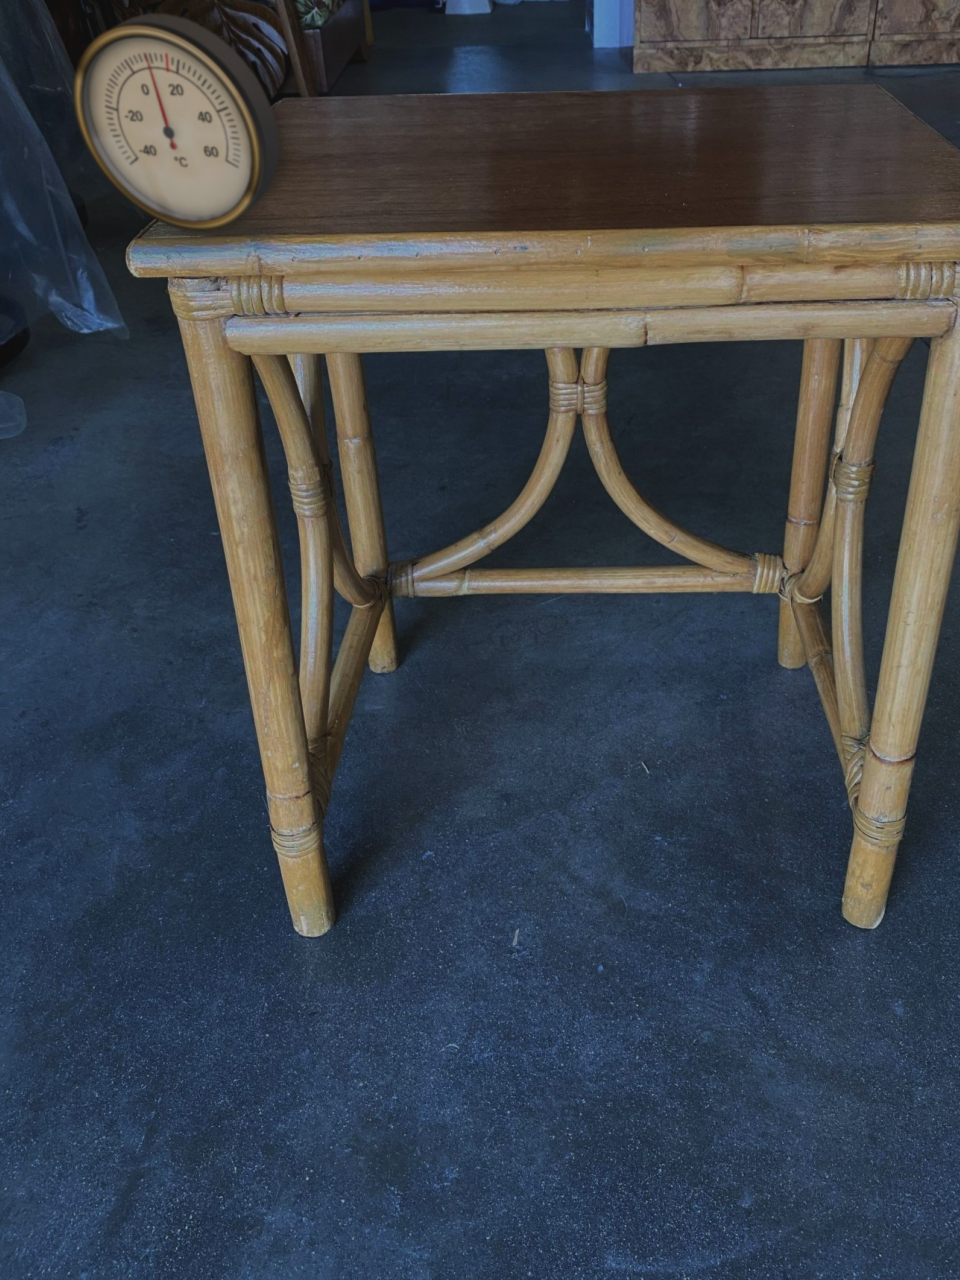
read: 10 °C
